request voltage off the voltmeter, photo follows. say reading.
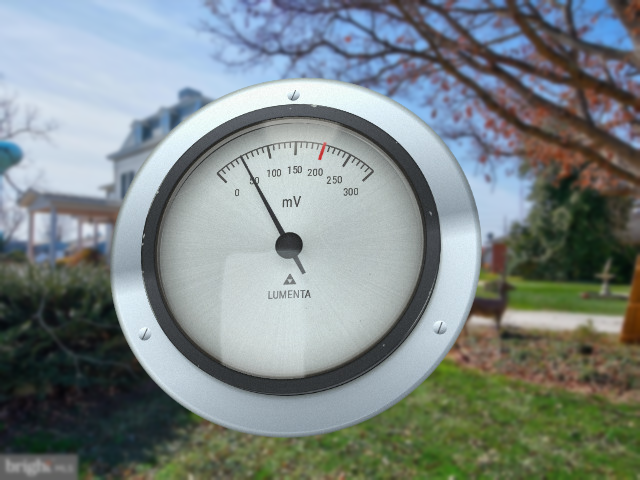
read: 50 mV
